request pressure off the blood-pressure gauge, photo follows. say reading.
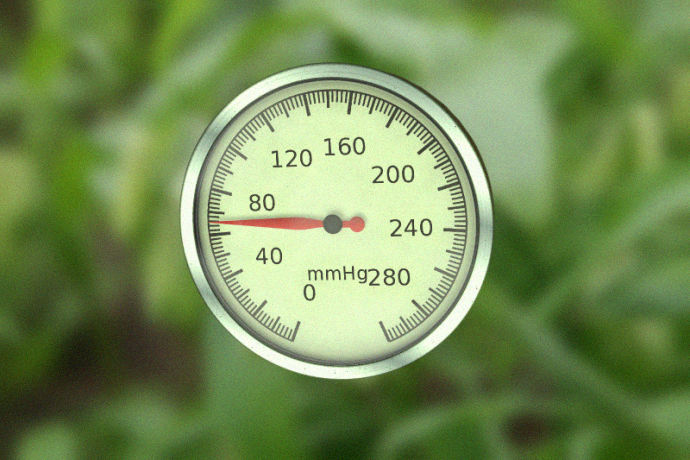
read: 66 mmHg
